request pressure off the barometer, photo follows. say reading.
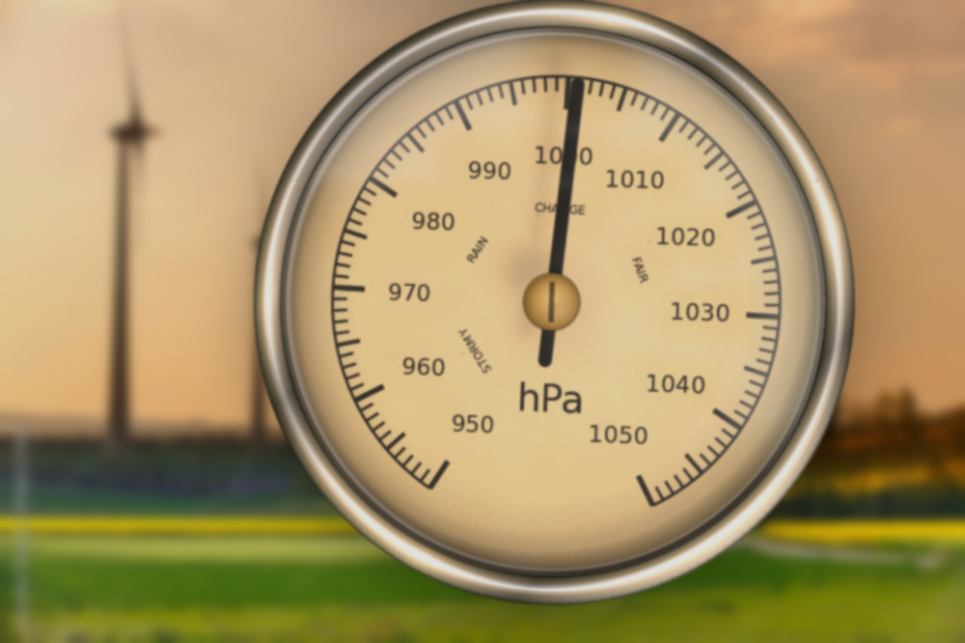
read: 1001 hPa
